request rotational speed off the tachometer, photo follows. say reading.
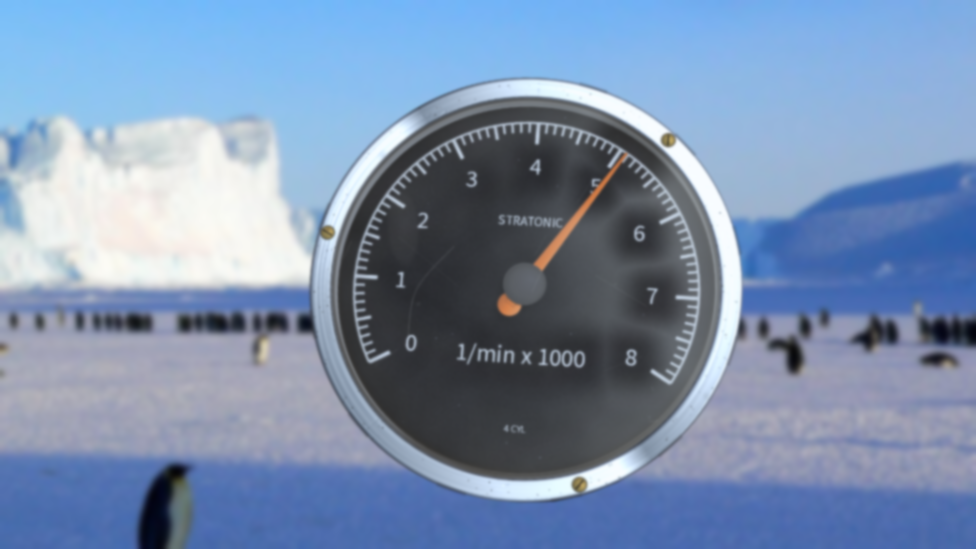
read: 5100 rpm
